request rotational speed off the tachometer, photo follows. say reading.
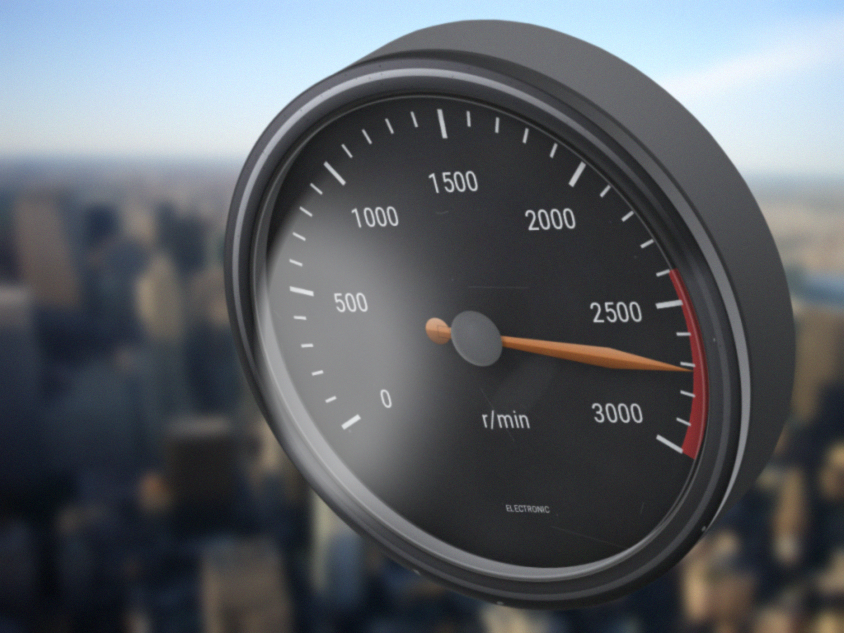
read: 2700 rpm
